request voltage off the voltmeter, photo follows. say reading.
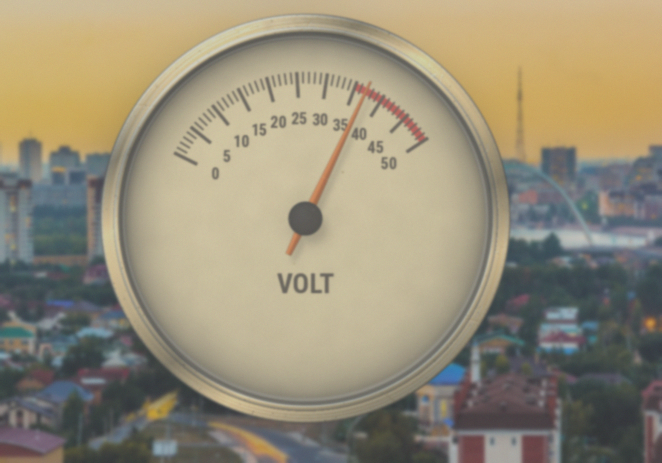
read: 37 V
